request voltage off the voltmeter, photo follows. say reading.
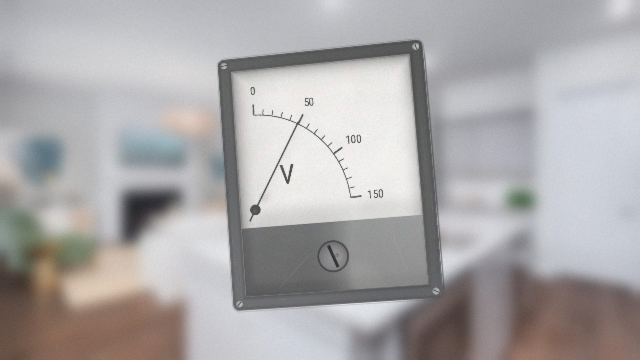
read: 50 V
